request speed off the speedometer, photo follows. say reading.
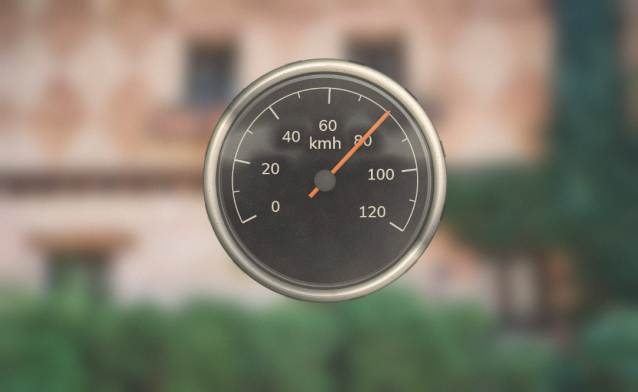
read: 80 km/h
